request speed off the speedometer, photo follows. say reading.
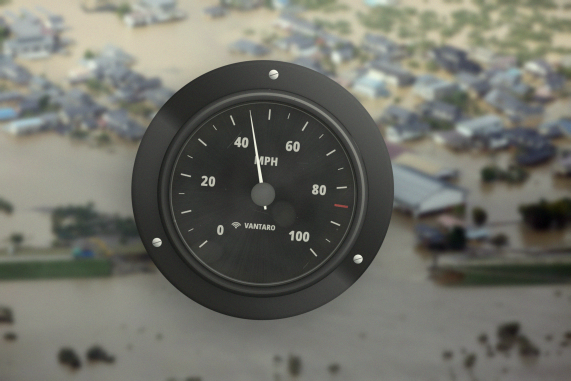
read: 45 mph
